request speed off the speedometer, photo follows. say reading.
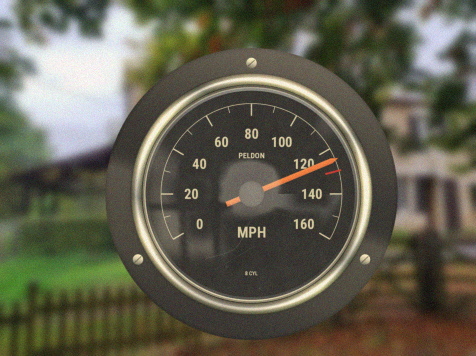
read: 125 mph
